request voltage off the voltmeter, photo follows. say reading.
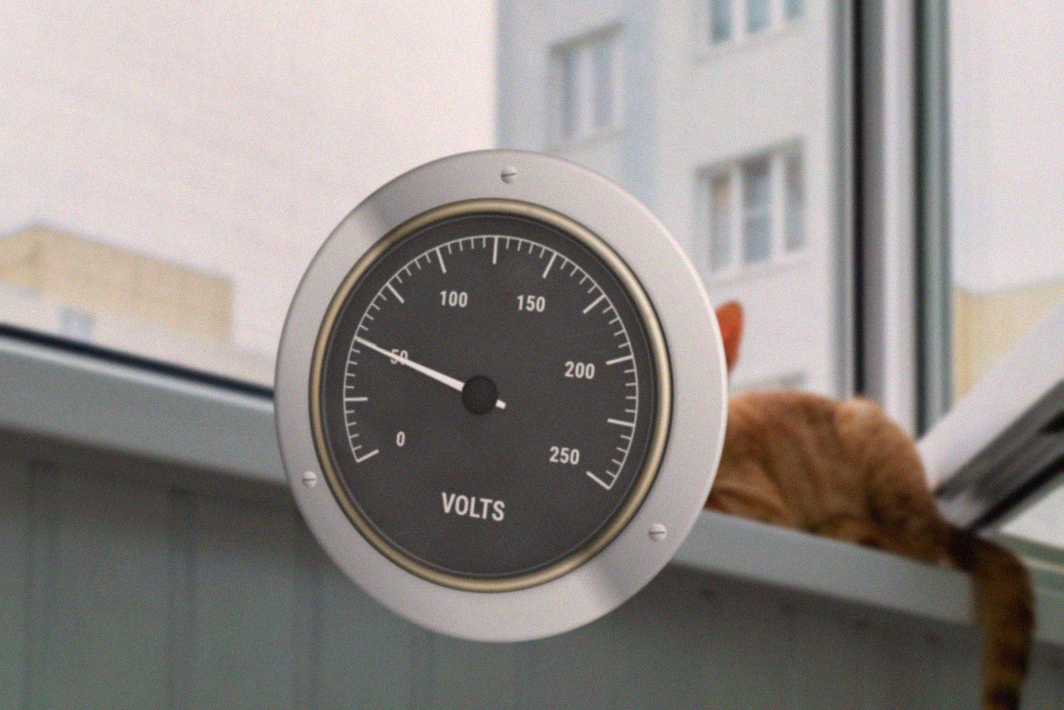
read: 50 V
